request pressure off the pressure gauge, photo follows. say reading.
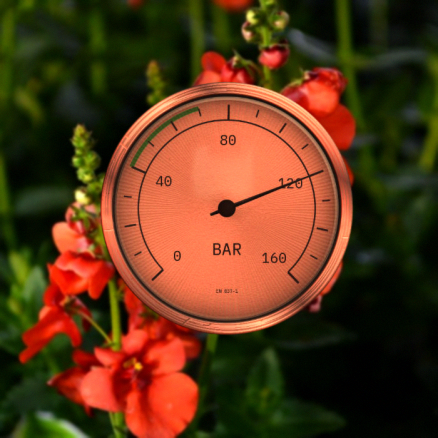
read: 120 bar
